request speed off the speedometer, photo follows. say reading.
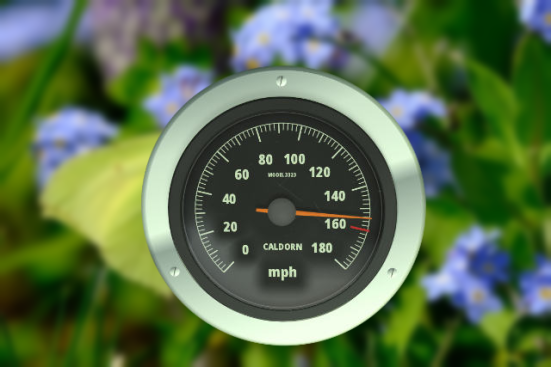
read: 154 mph
